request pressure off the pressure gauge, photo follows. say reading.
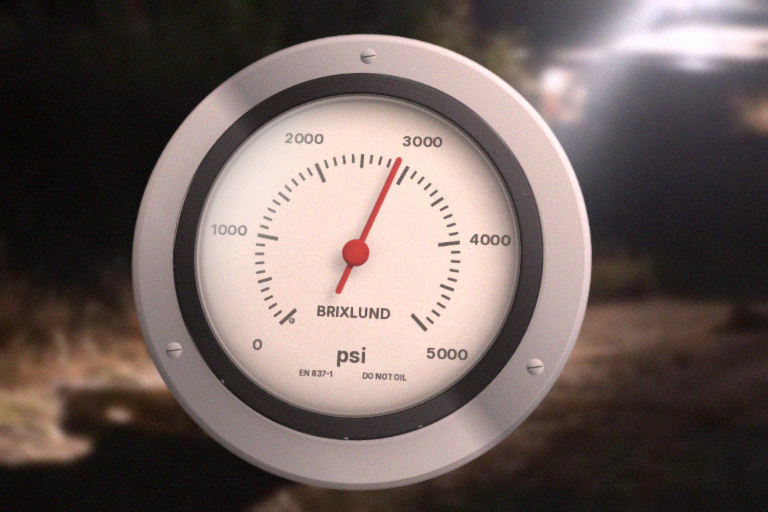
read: 2900 psi
